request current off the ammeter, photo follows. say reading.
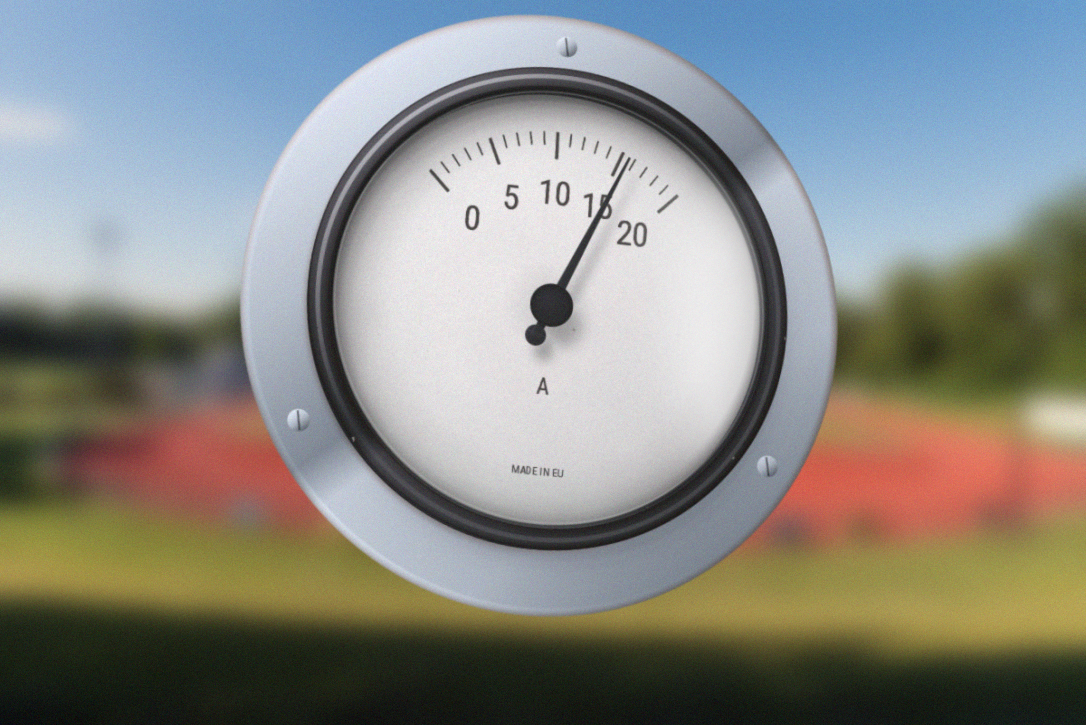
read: 15.5 A
